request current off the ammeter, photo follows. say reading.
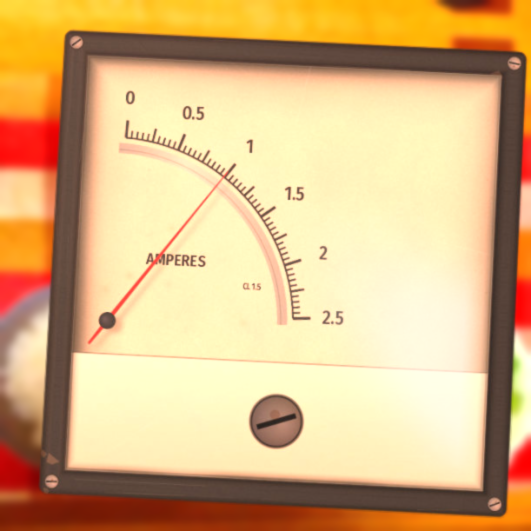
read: 1 A
